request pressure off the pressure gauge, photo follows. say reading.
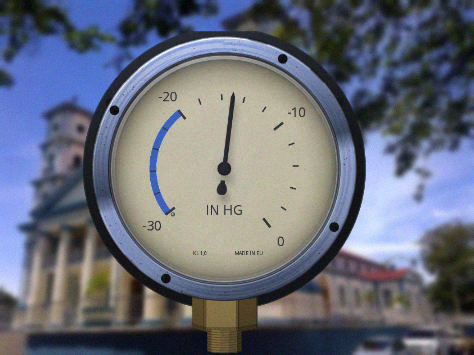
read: -15 inHg
